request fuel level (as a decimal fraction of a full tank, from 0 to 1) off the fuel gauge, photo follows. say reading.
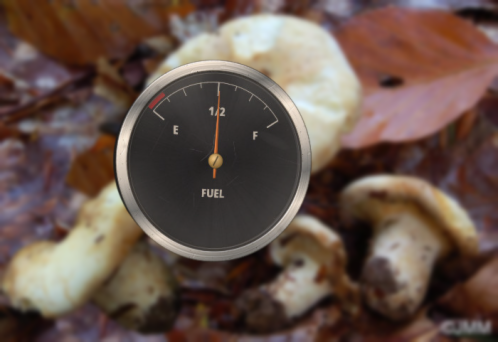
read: 0.5
